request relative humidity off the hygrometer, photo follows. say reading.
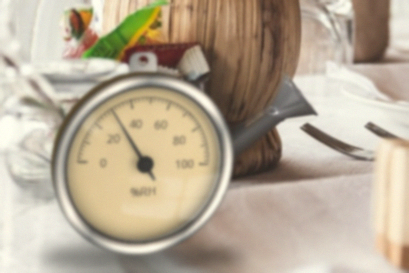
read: 30 %
